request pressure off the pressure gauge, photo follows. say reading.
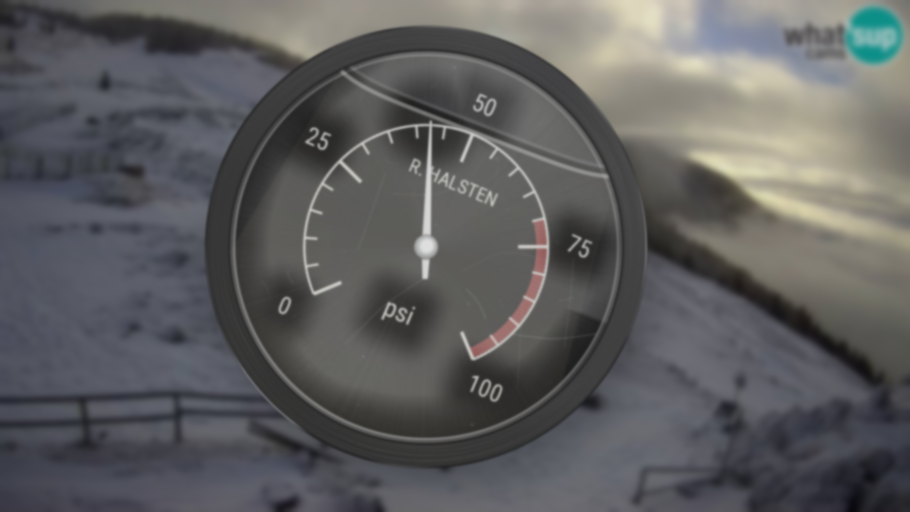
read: 42.5 psi
